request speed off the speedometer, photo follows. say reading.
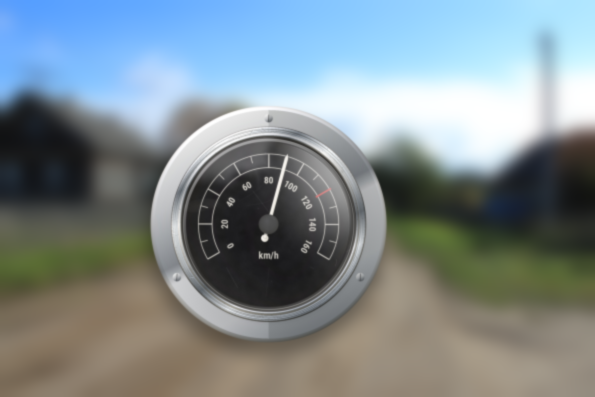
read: 90 km/h
